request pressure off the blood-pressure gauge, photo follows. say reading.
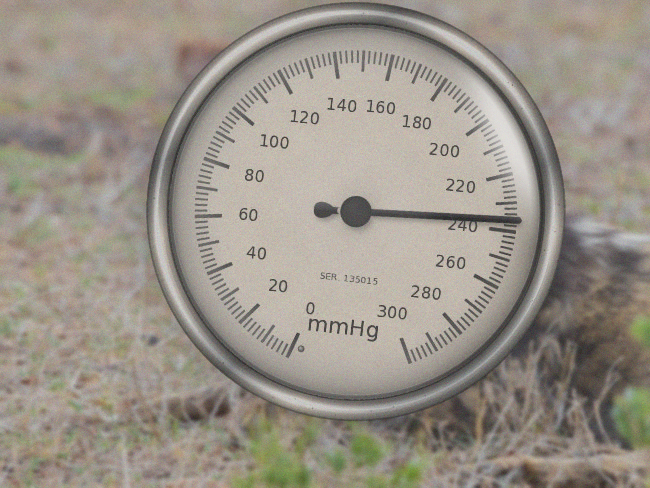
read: 236 mmHg
